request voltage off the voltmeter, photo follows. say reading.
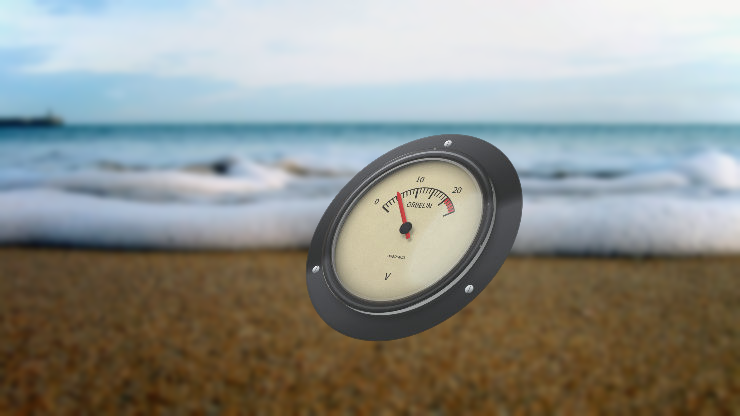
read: 5 V
